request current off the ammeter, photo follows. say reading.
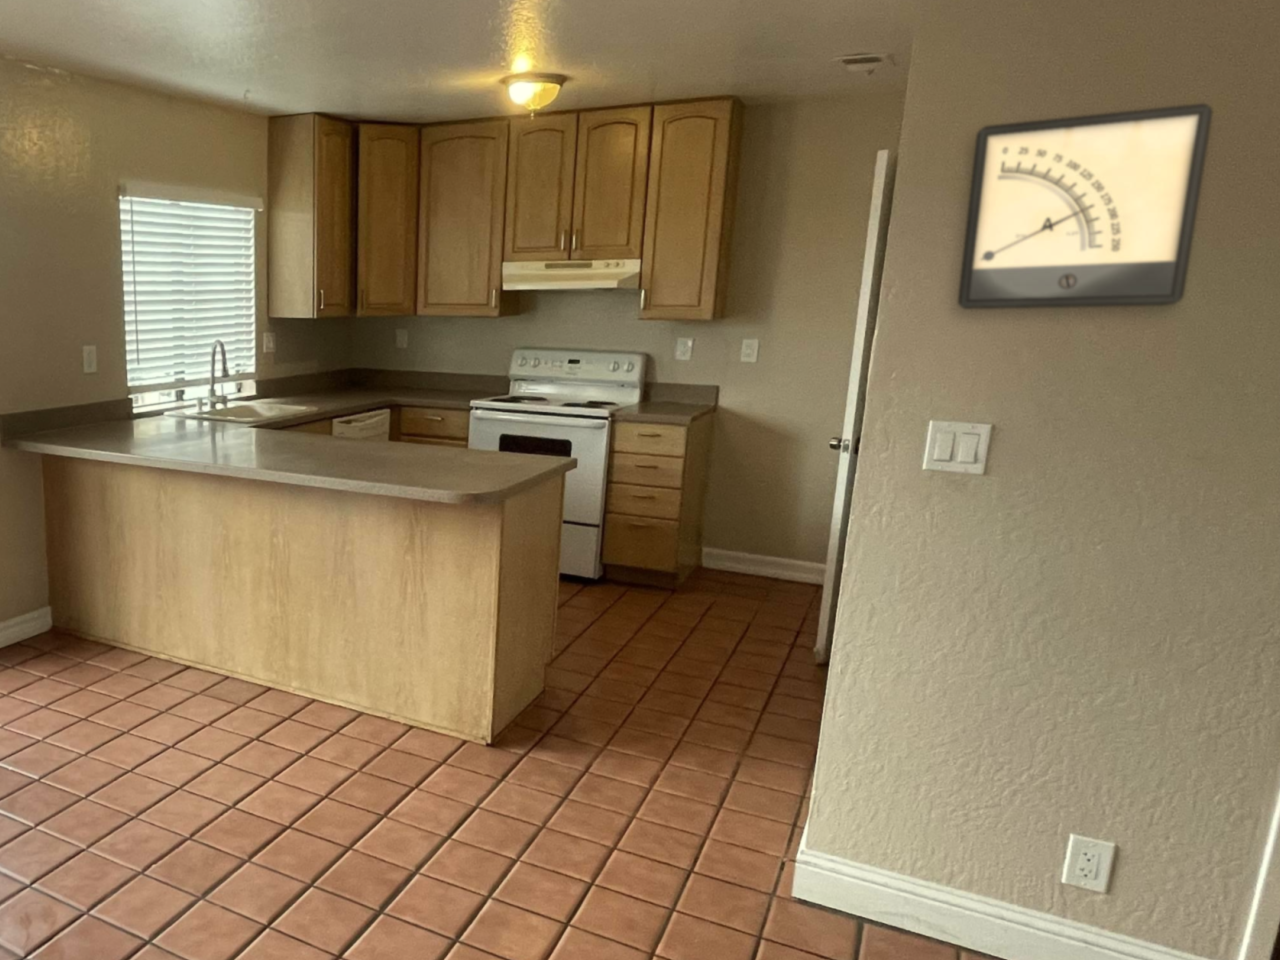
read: 175 A
